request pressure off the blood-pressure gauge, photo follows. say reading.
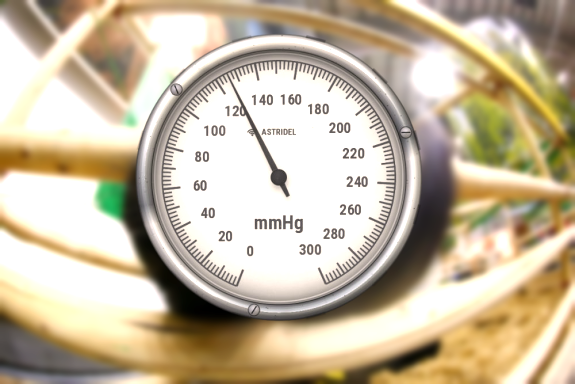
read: 126 mmHg
